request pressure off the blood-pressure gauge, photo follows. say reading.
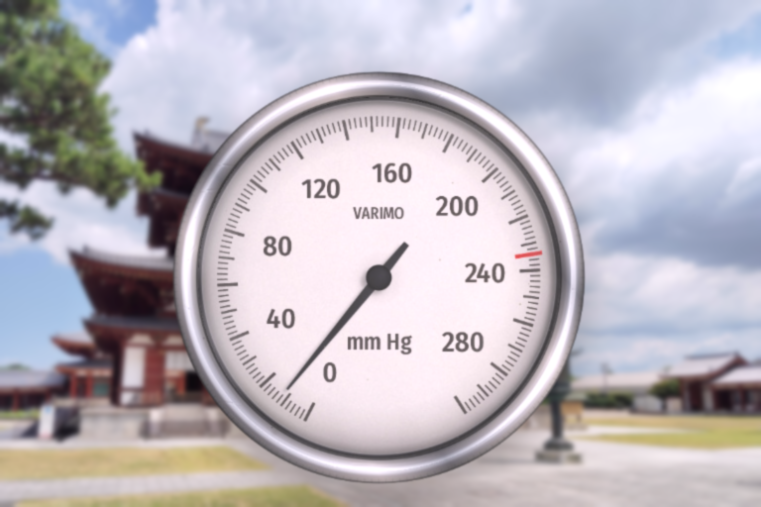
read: 12 mmHg
